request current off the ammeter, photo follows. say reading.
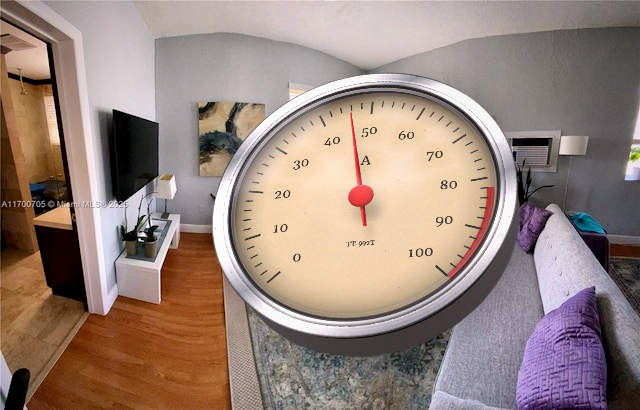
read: 46 A
